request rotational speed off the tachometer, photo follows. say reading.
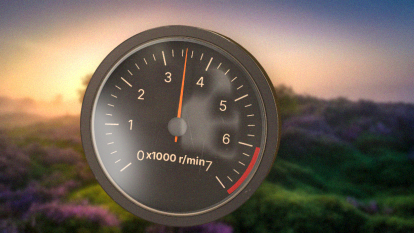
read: 3500 rpm
